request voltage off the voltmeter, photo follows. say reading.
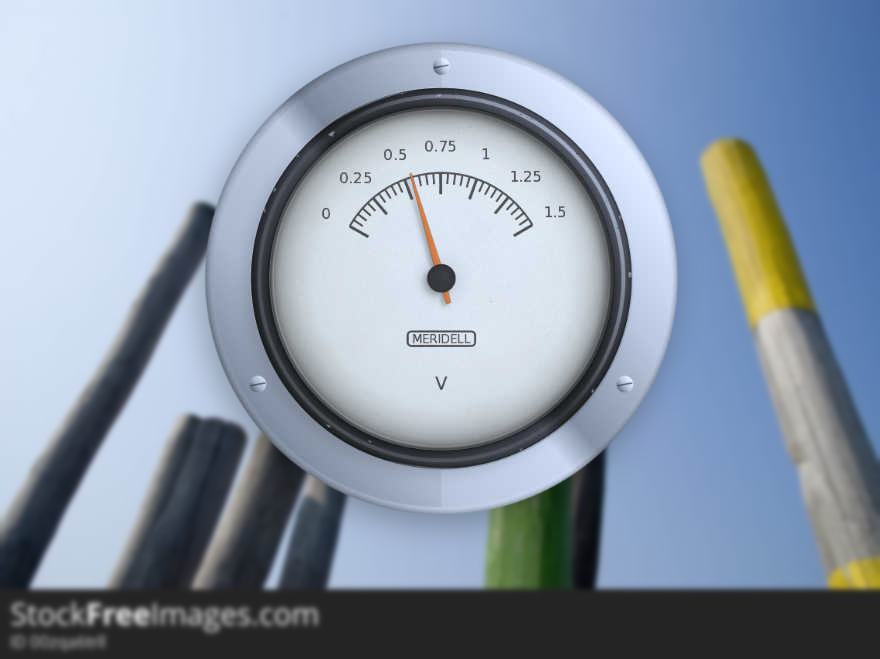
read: 0.55 V
